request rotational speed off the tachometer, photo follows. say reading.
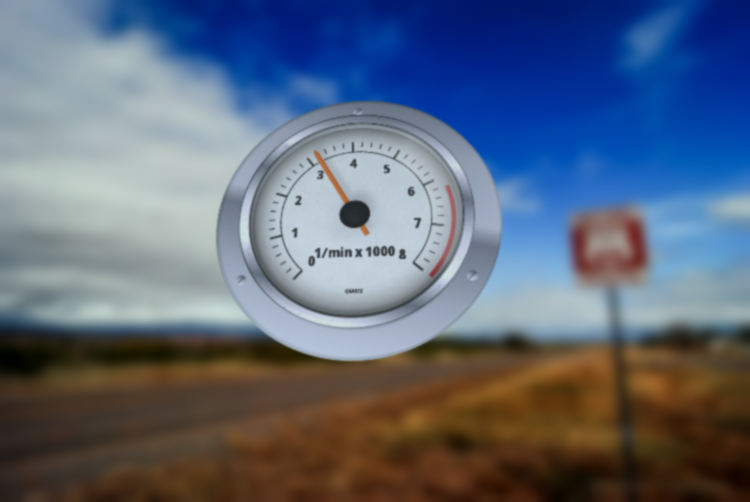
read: 3200 rpm
